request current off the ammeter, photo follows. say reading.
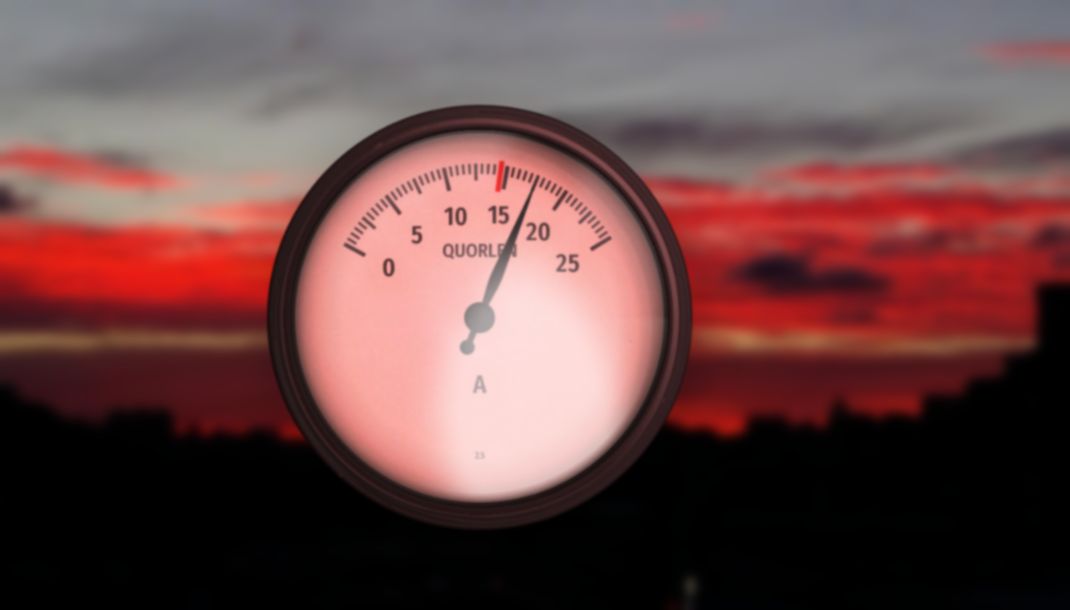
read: 17.5 A
